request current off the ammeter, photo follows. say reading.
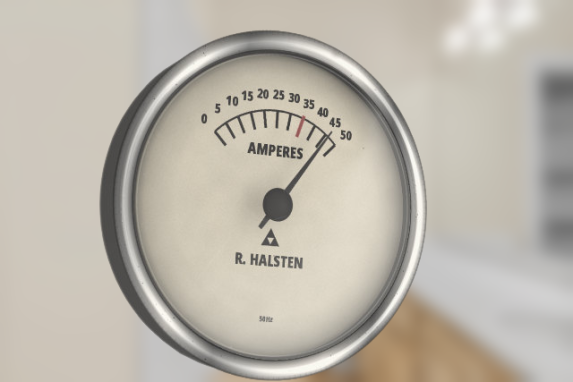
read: 45 A
